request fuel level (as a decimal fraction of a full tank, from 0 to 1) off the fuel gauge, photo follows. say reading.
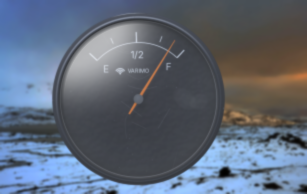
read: 0.875
